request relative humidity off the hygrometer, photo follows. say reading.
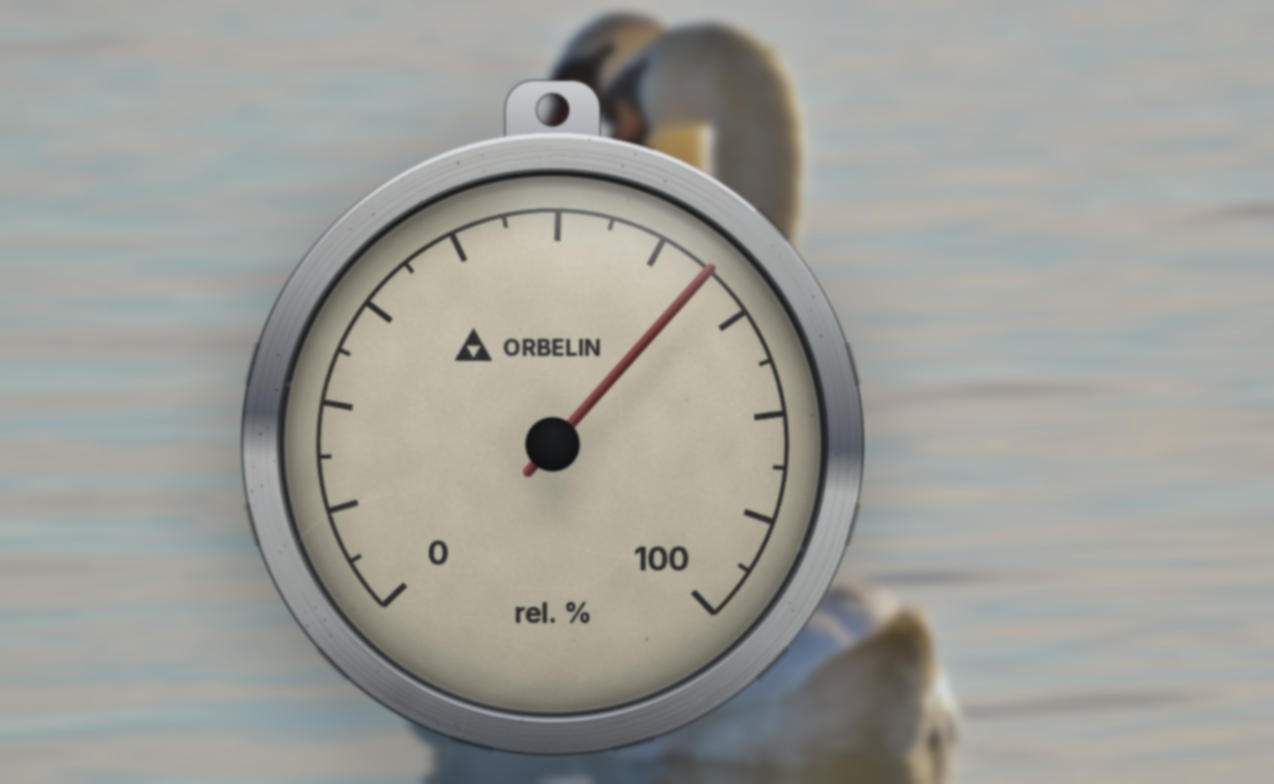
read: 65 %
